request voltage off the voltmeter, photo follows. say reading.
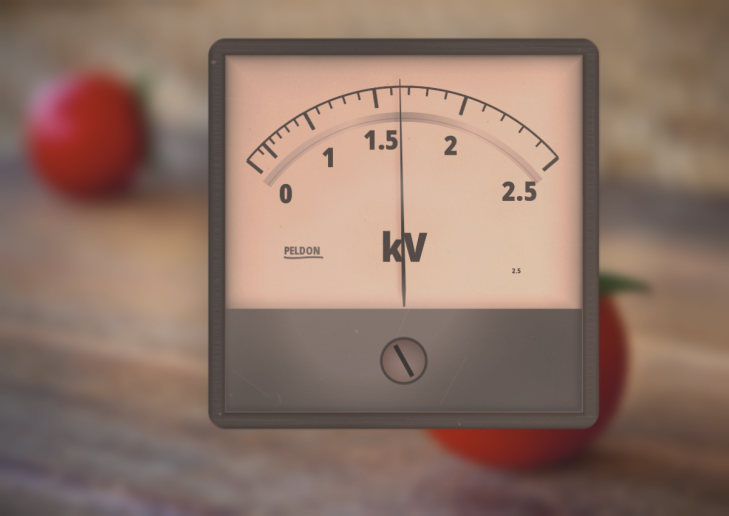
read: 1.65 kV
